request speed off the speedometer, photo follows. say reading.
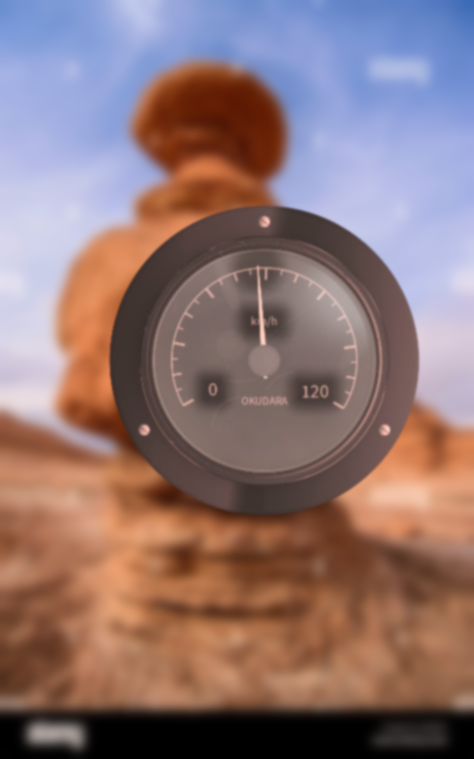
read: 57.5 km/h
